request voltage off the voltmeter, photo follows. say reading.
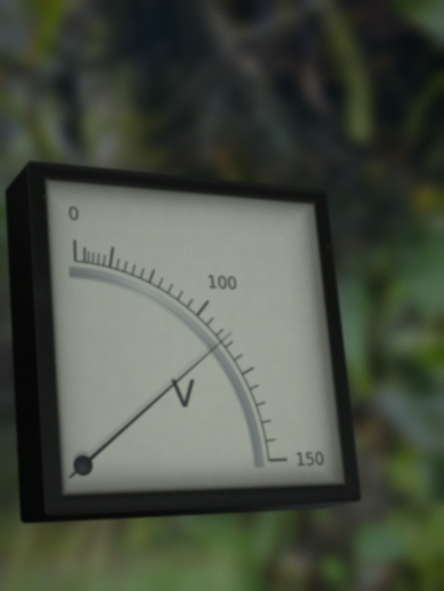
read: 112.5 V
